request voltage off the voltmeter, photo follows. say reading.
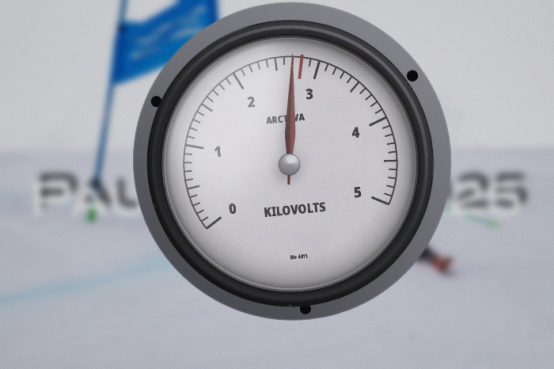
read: 2.7 kV
